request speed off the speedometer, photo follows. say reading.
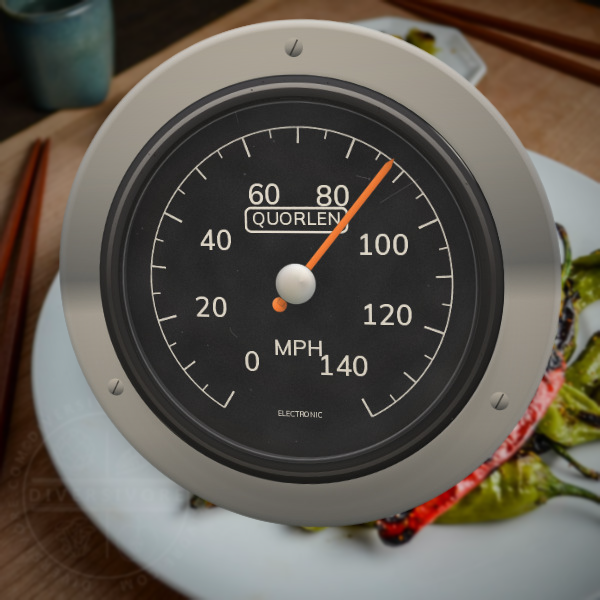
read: 87.5 mph
